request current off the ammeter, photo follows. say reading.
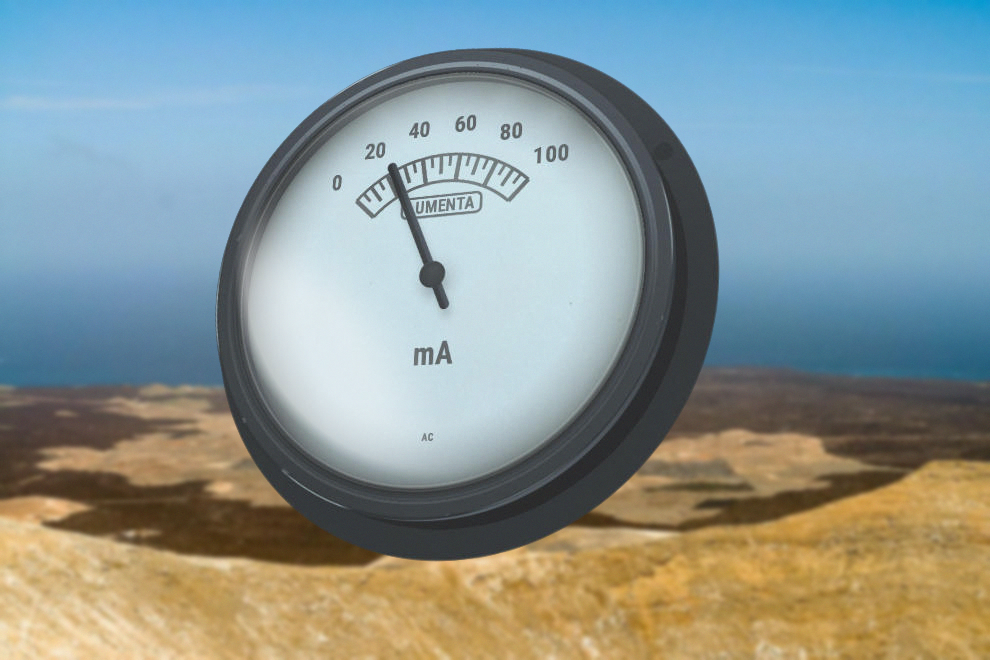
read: 25 mA
